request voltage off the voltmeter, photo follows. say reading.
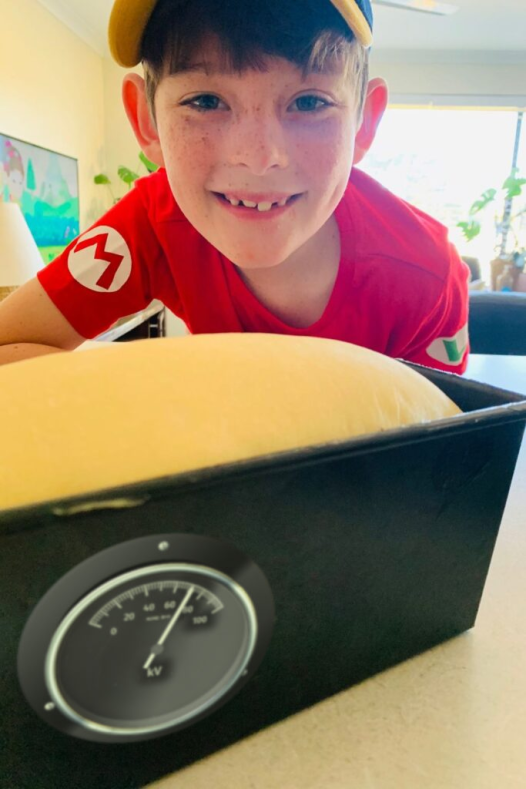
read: 70 kV
